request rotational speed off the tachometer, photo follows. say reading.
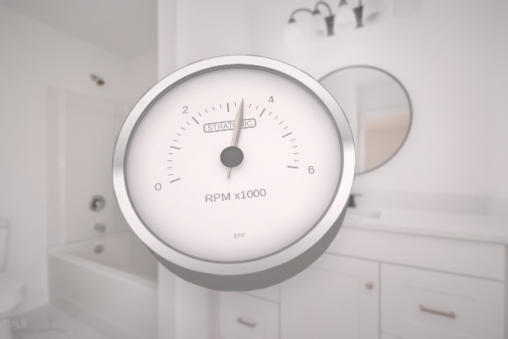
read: 3400 rpm
